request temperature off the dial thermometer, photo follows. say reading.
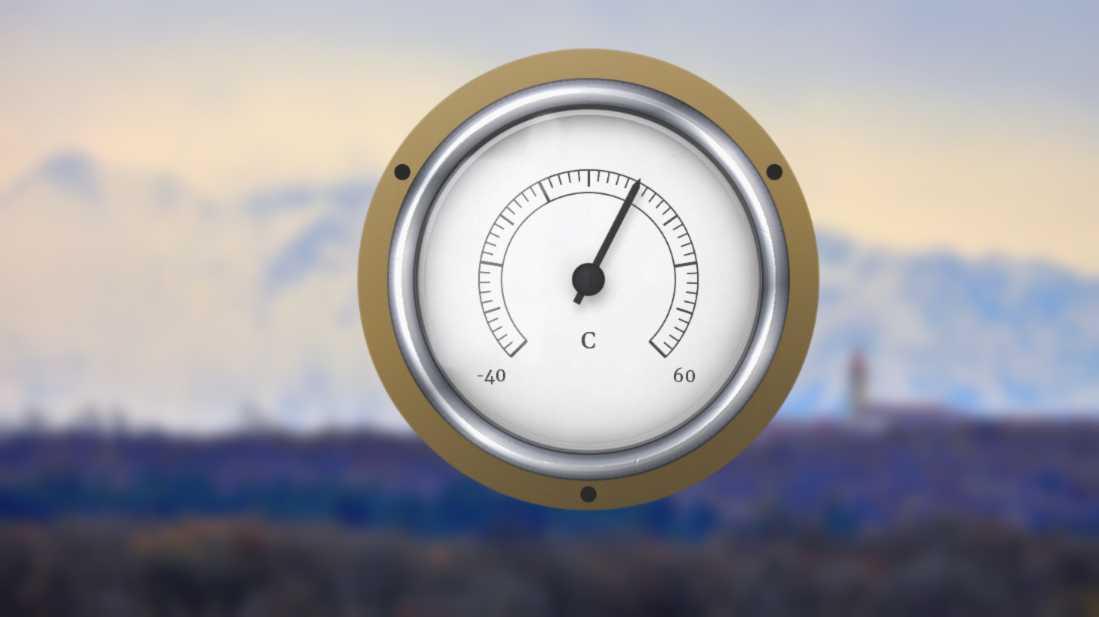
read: 20 °C
